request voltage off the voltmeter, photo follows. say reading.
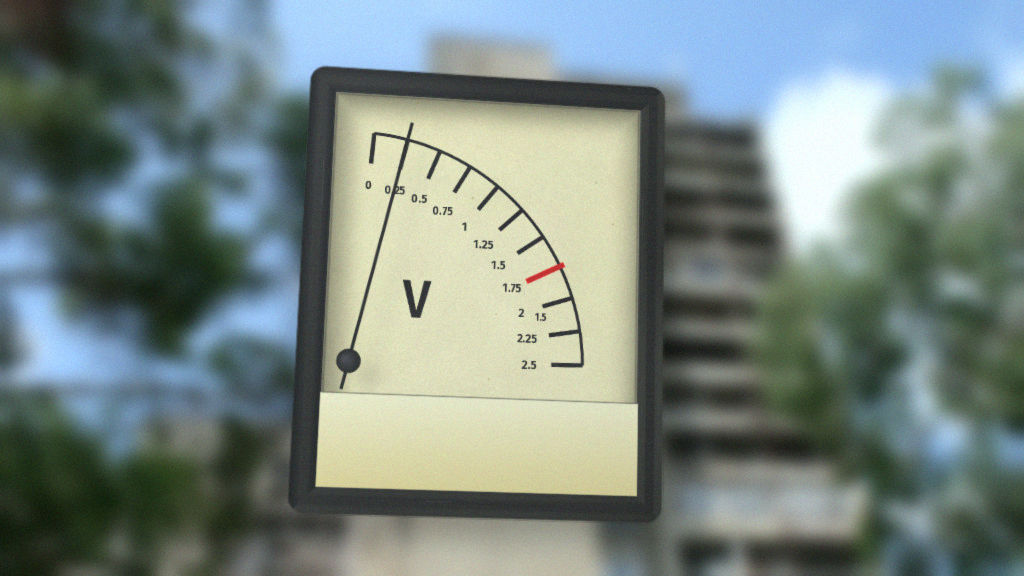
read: 0.25 V
